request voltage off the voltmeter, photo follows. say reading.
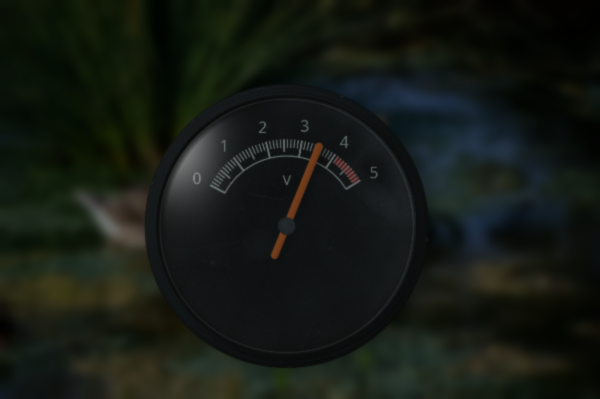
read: 3.5 V
